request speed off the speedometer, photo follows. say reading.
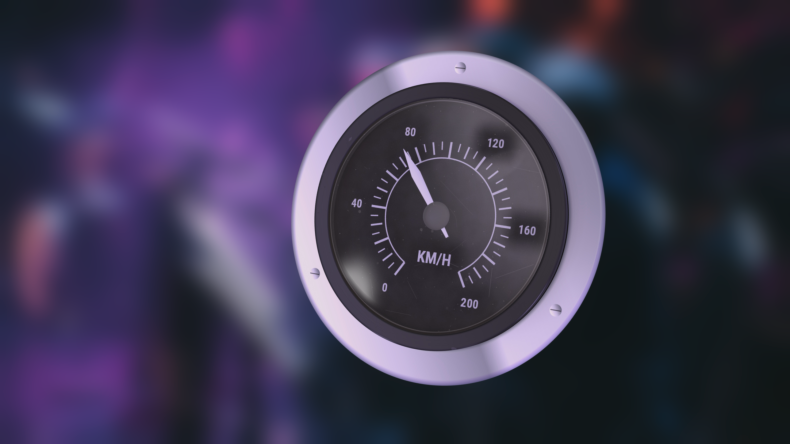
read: 75 km/h
